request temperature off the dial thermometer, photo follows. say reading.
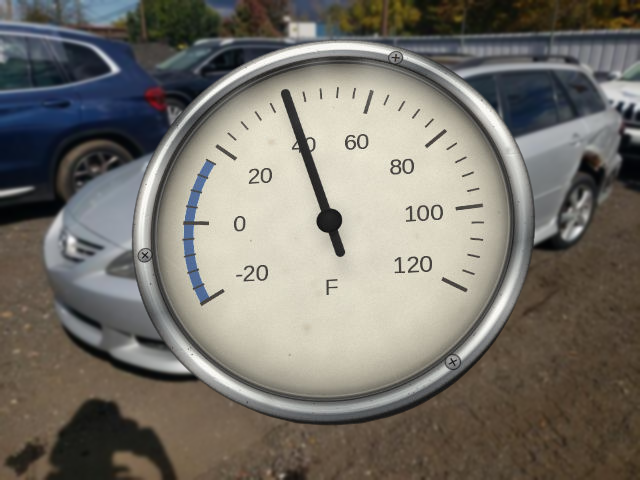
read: 40 °F
